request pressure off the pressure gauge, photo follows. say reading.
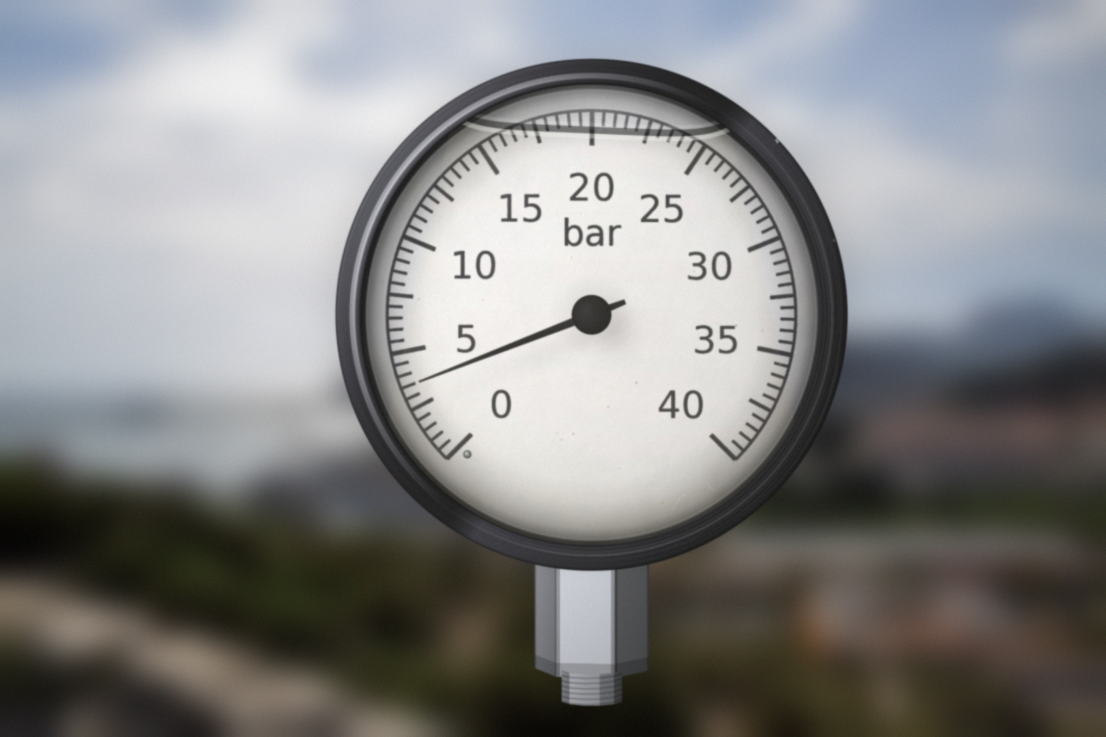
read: 3.5 bar
